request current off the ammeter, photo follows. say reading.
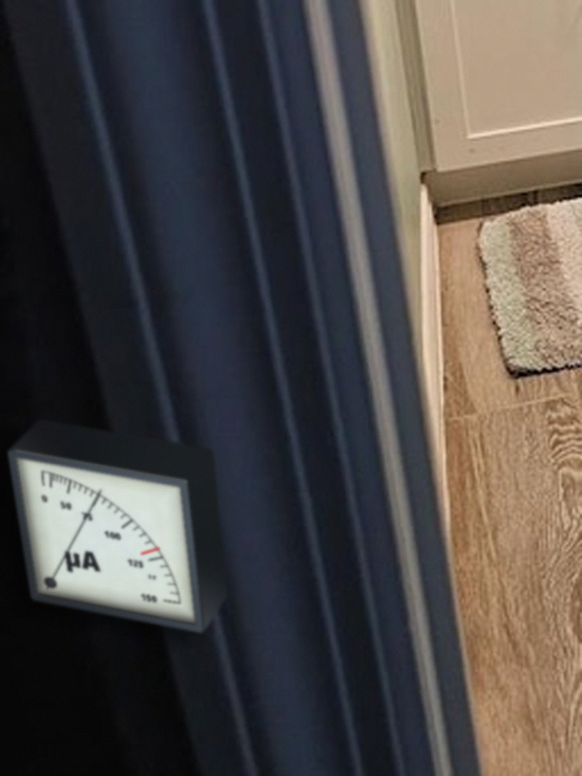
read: 75 µA
